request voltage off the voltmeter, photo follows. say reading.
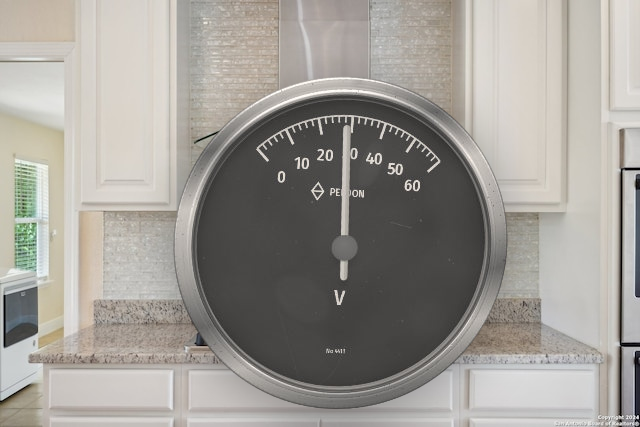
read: 28 V
